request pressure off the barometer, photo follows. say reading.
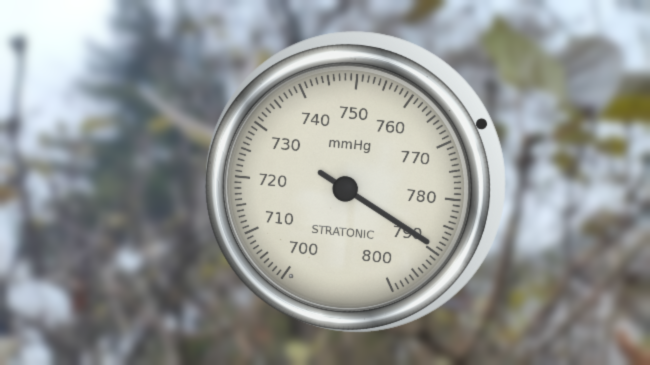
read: 789 mmHg
